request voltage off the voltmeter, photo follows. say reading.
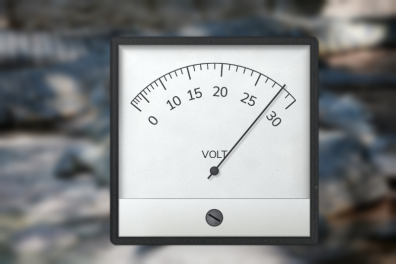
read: 28 V
